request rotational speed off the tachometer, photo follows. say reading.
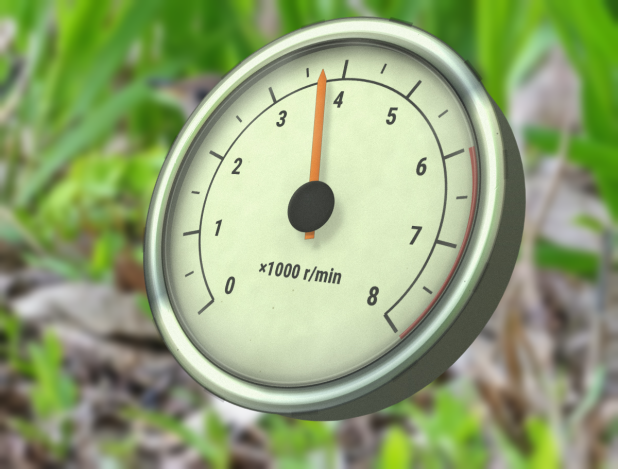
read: 3750 rpm
